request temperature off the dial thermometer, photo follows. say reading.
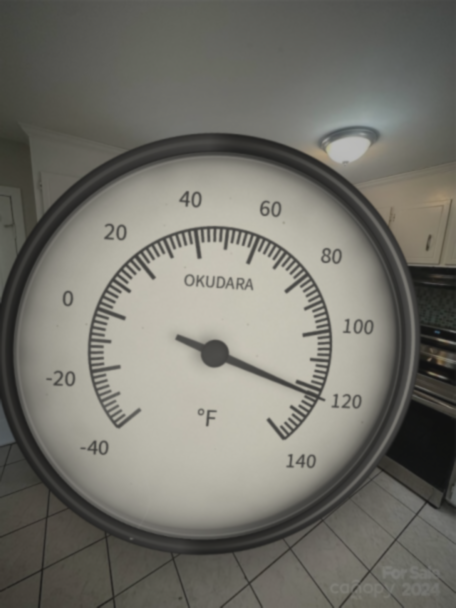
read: 122 °F
